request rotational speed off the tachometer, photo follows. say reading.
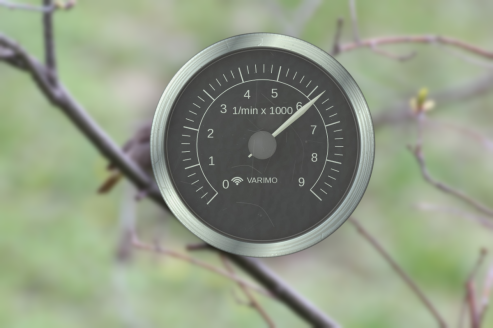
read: 6200 rpm
